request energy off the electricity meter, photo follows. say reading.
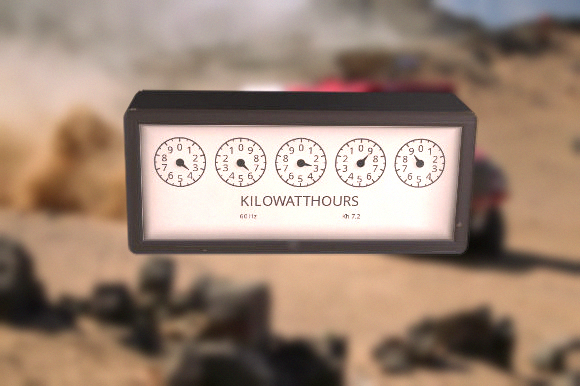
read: 36289 kWh
